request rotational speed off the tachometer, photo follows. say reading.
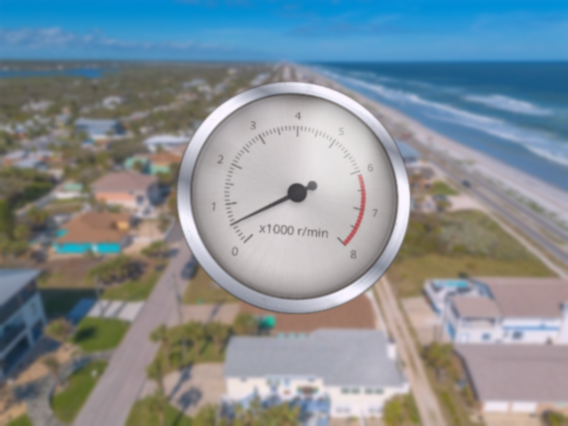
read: 500 rpm
